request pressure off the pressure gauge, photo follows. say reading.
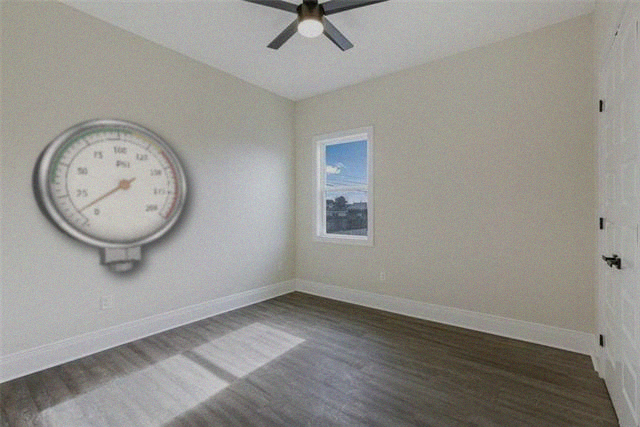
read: 10 psi
